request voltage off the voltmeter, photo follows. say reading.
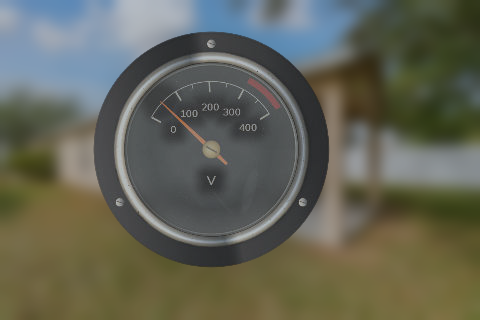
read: 50 V
